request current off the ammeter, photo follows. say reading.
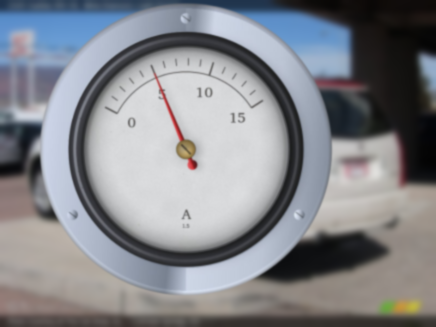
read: 5 A
